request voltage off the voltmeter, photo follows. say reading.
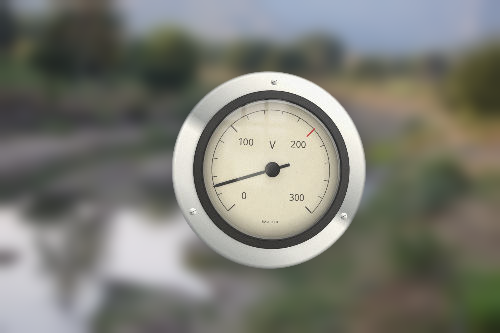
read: 30 V
